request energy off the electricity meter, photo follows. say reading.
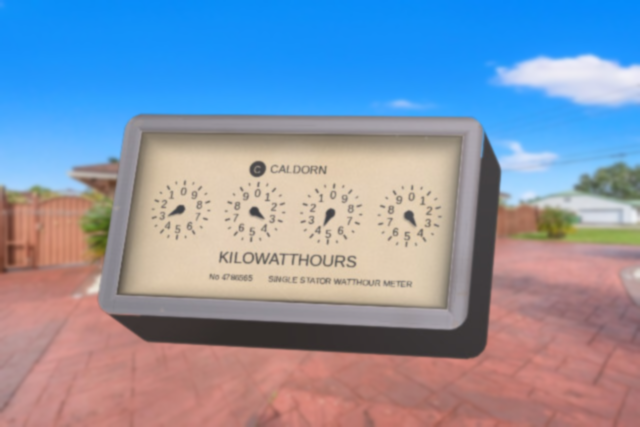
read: 3344 kWh
